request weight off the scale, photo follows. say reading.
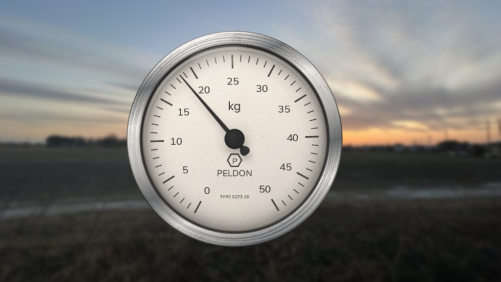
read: 18.5 kg
